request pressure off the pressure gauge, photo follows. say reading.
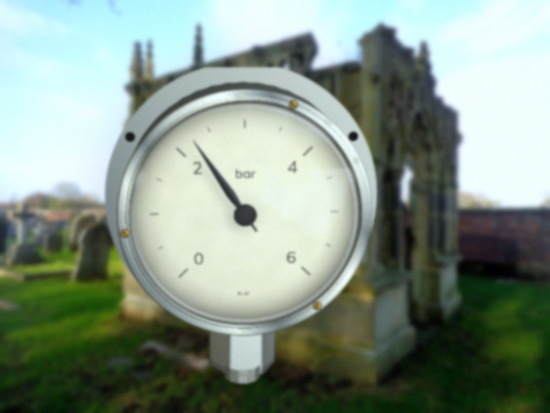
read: 2.25 bar
